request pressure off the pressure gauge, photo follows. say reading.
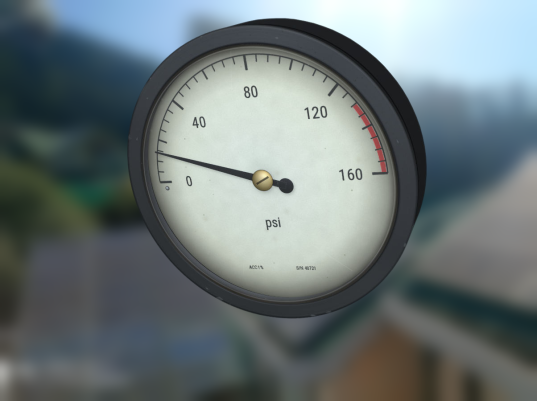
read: 15 psi
